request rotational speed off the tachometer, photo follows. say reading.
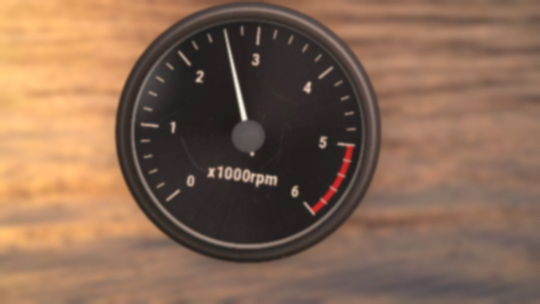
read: 2600 rpm
